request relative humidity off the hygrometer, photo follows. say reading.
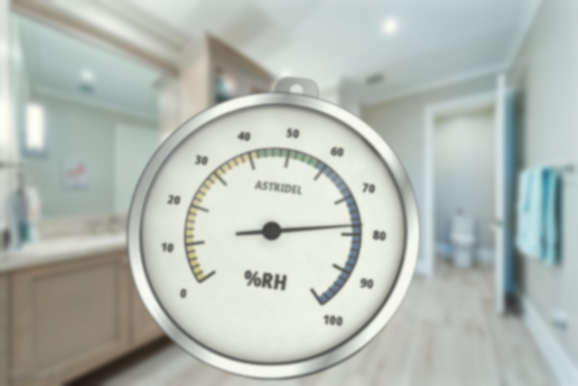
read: 78 %
